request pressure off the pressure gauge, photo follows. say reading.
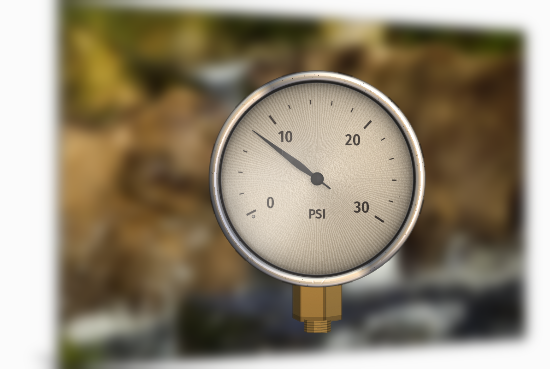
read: 8 psi
